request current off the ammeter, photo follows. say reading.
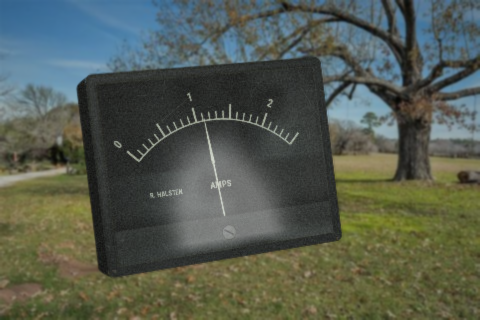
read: 1.1 A
